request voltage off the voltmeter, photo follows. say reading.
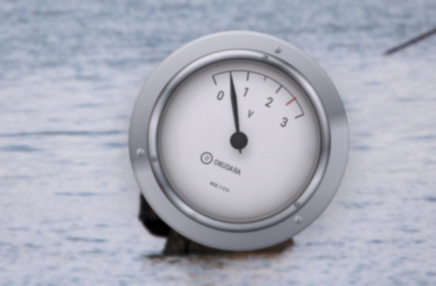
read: 0.5 V
